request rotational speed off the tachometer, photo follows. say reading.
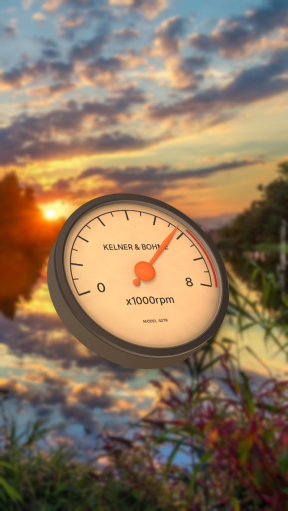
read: 5750 rpm
